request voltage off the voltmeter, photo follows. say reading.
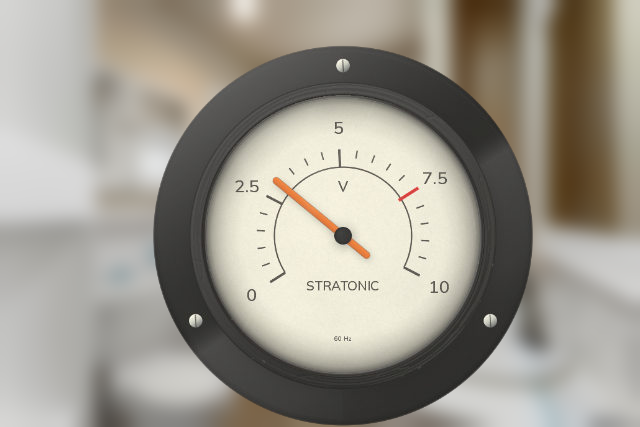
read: 3 V
